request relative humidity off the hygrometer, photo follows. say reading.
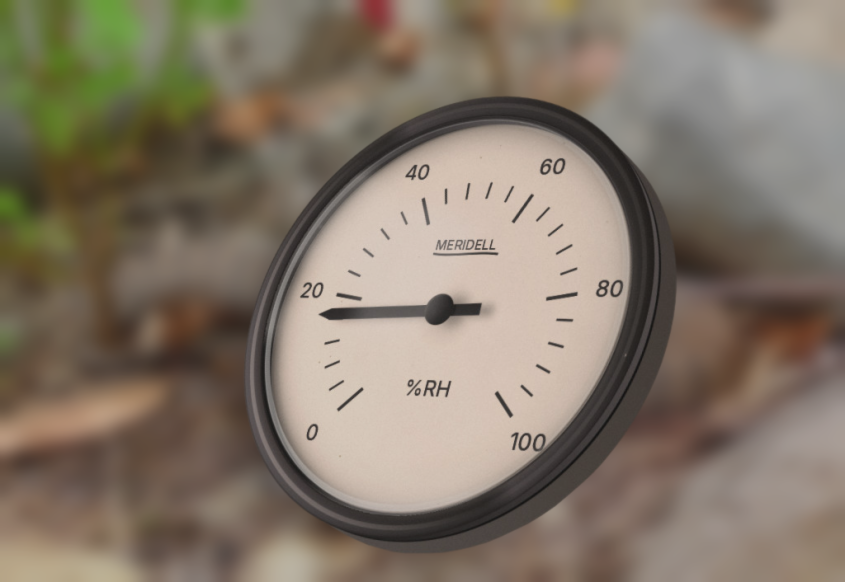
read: 16 %
